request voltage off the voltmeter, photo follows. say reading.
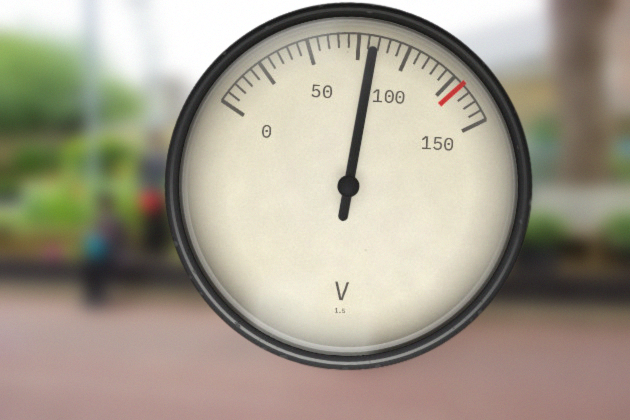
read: 82.5 V
